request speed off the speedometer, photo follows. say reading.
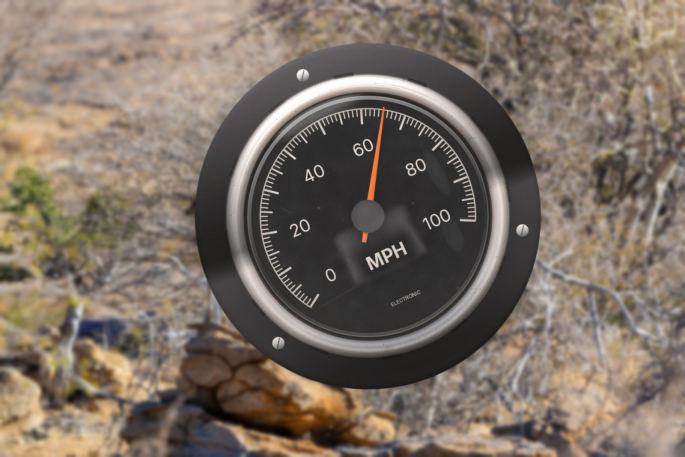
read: 65 mph
